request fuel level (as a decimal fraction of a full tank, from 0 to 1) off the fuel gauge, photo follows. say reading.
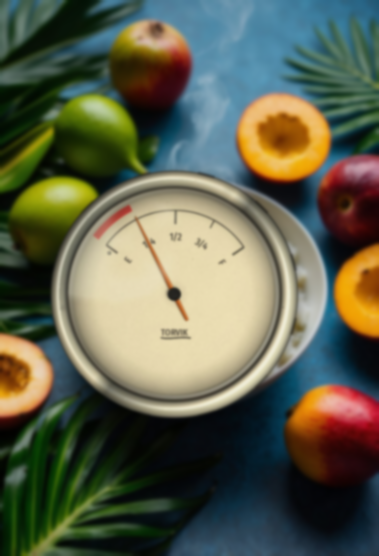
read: 0.25
